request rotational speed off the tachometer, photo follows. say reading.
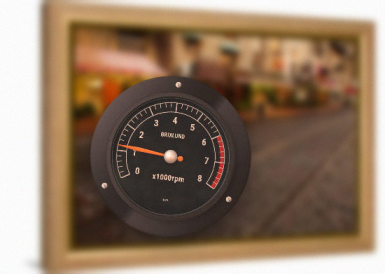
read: 1200 rpm
